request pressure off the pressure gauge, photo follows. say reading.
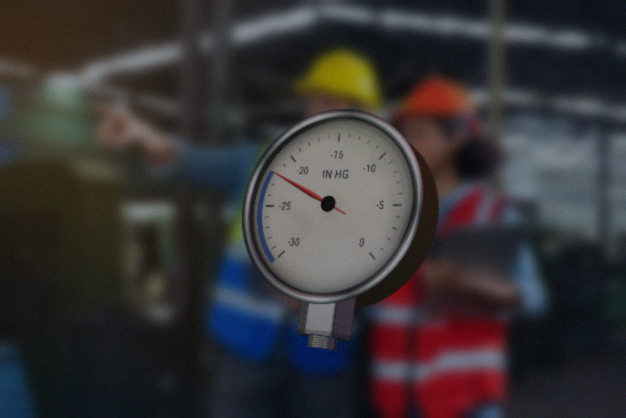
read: -22 inHg
